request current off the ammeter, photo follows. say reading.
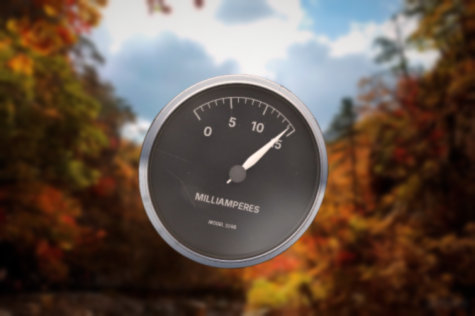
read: 14 mA
